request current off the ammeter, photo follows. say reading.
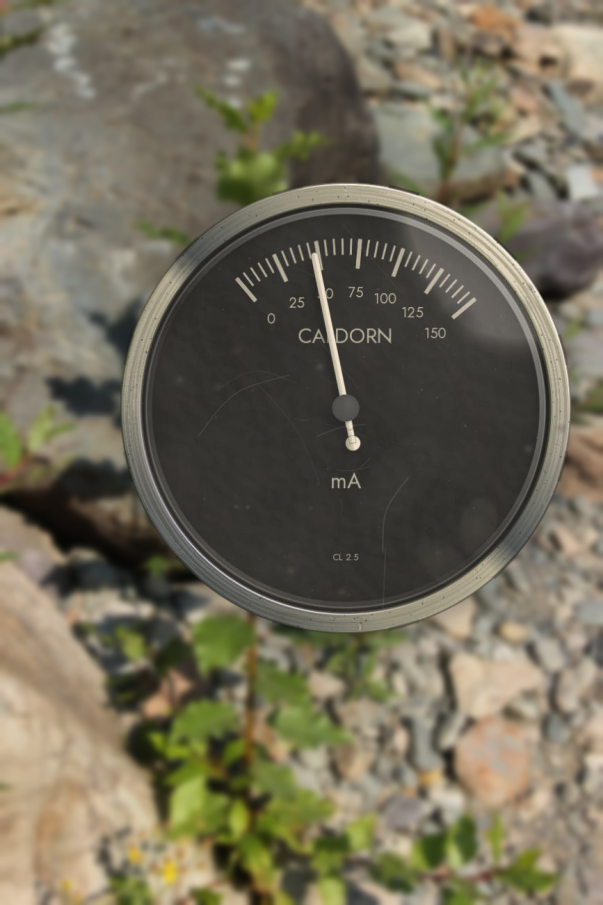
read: 47.5 mA
